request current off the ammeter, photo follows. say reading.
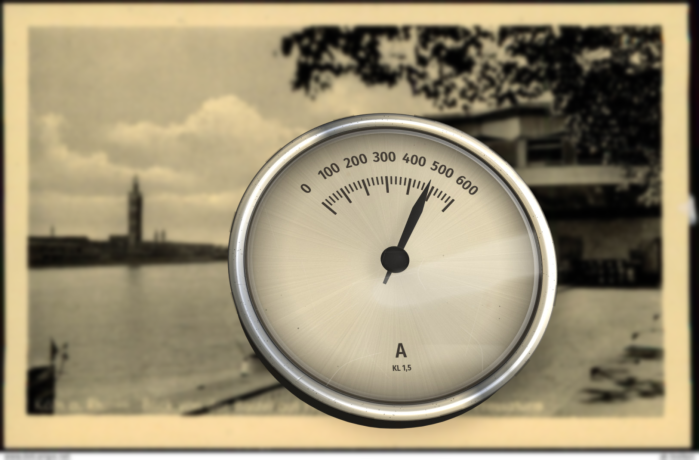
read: 480 A
